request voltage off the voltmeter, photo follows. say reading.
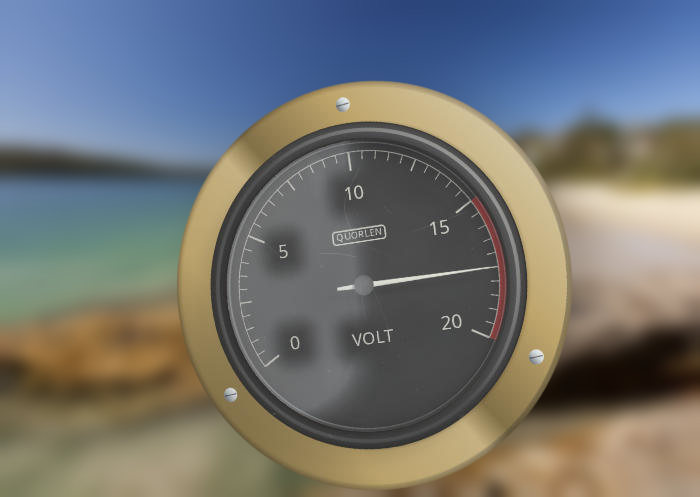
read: 17.5 V
